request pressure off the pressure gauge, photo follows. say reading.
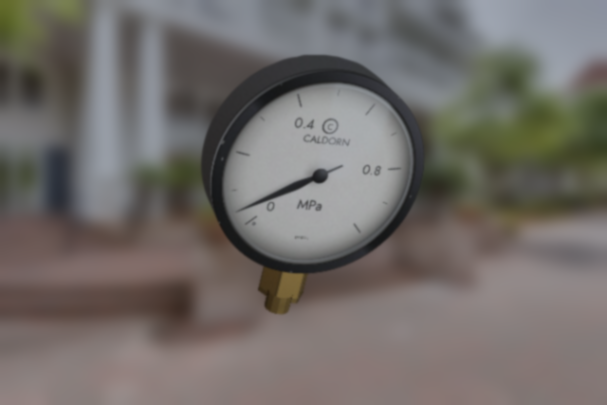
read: 0.05 MPa
